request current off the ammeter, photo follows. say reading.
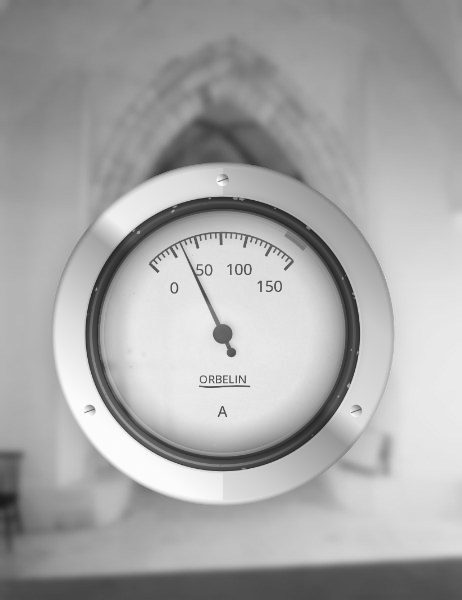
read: 35 A
